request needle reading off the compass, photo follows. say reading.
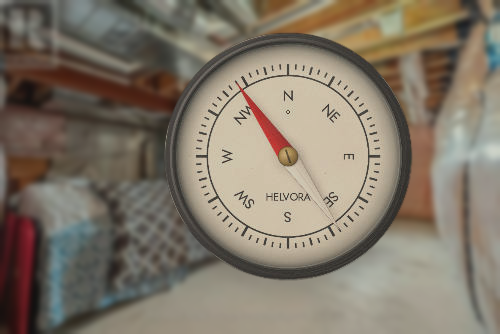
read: 325 °
